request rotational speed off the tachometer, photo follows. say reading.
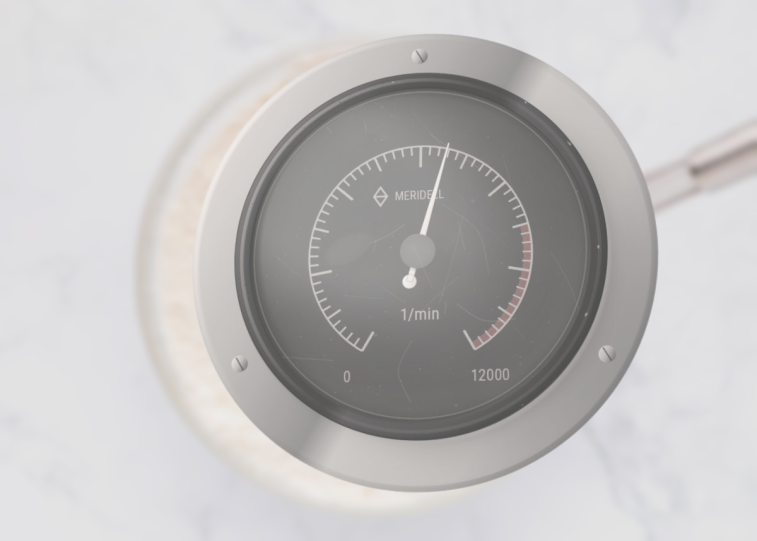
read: 6600 rpm
